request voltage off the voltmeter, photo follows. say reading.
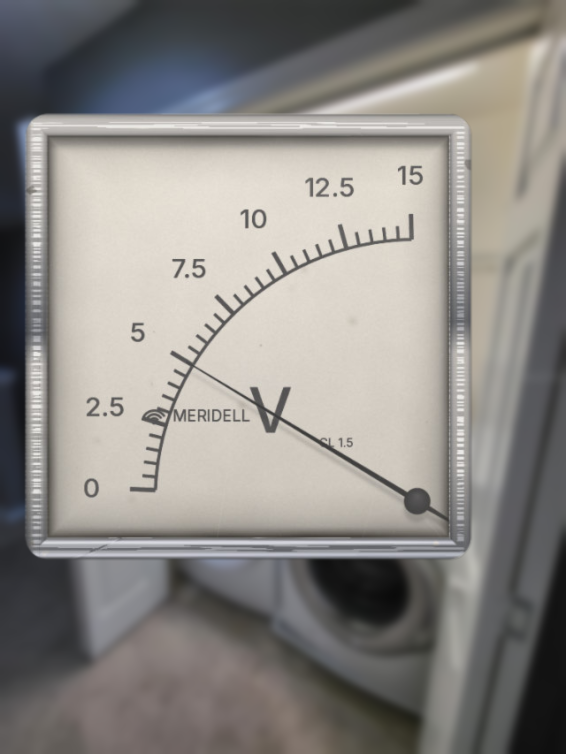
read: 5 V
